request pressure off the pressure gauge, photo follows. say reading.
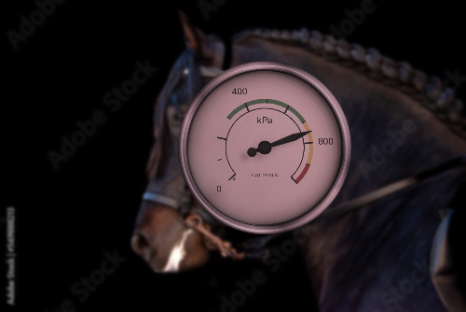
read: 750 kPa
